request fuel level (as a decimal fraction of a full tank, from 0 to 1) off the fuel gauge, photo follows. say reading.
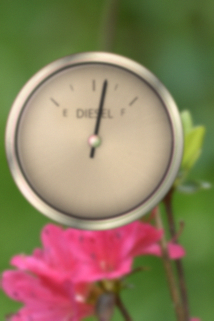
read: 0.625
